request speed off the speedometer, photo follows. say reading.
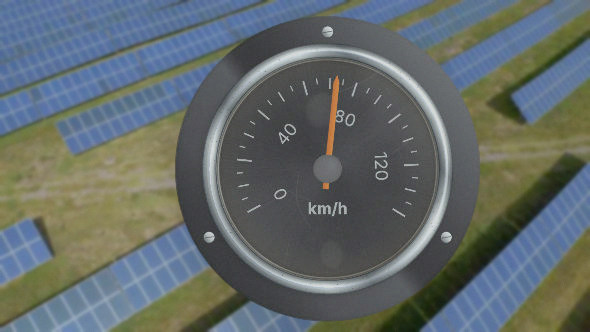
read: 72.5 km/h
